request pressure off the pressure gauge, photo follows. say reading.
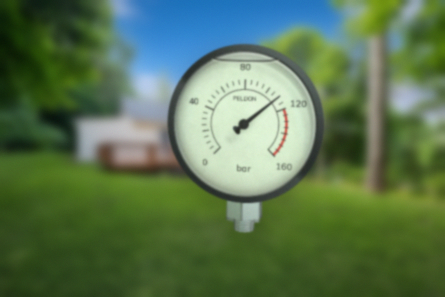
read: 110 bar
